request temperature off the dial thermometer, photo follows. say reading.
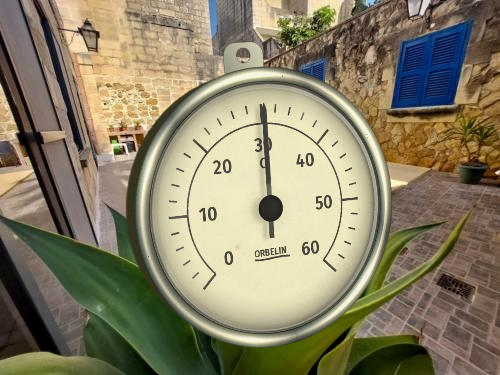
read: 30 °C
